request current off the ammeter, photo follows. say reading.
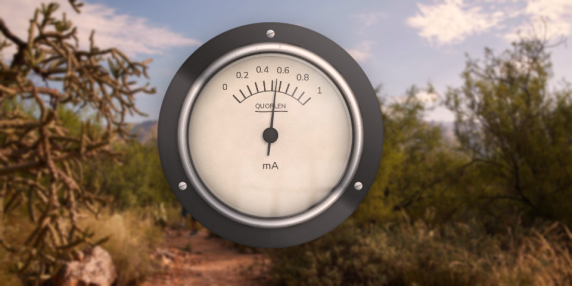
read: 0.55 mA
